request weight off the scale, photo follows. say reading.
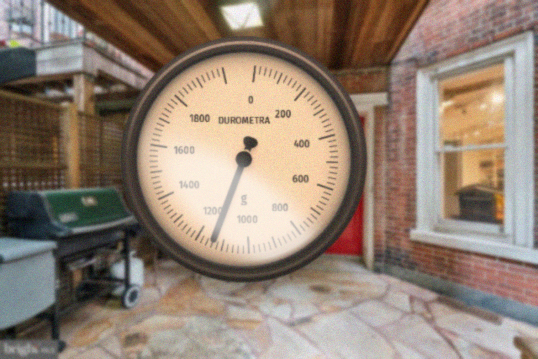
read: 1140 g
